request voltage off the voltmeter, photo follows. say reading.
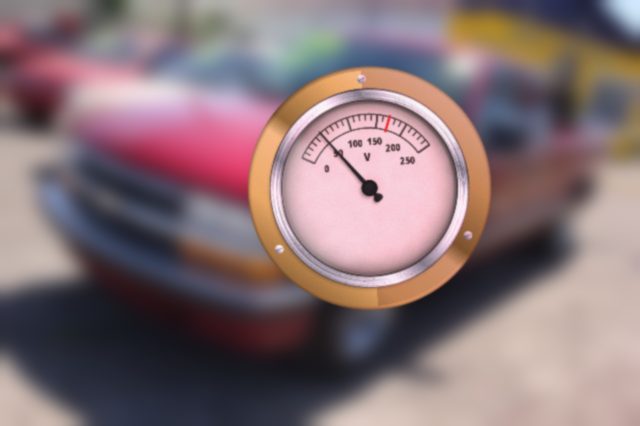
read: 50 V
